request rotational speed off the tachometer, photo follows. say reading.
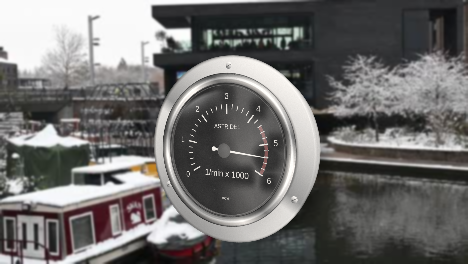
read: 5400 rpm
